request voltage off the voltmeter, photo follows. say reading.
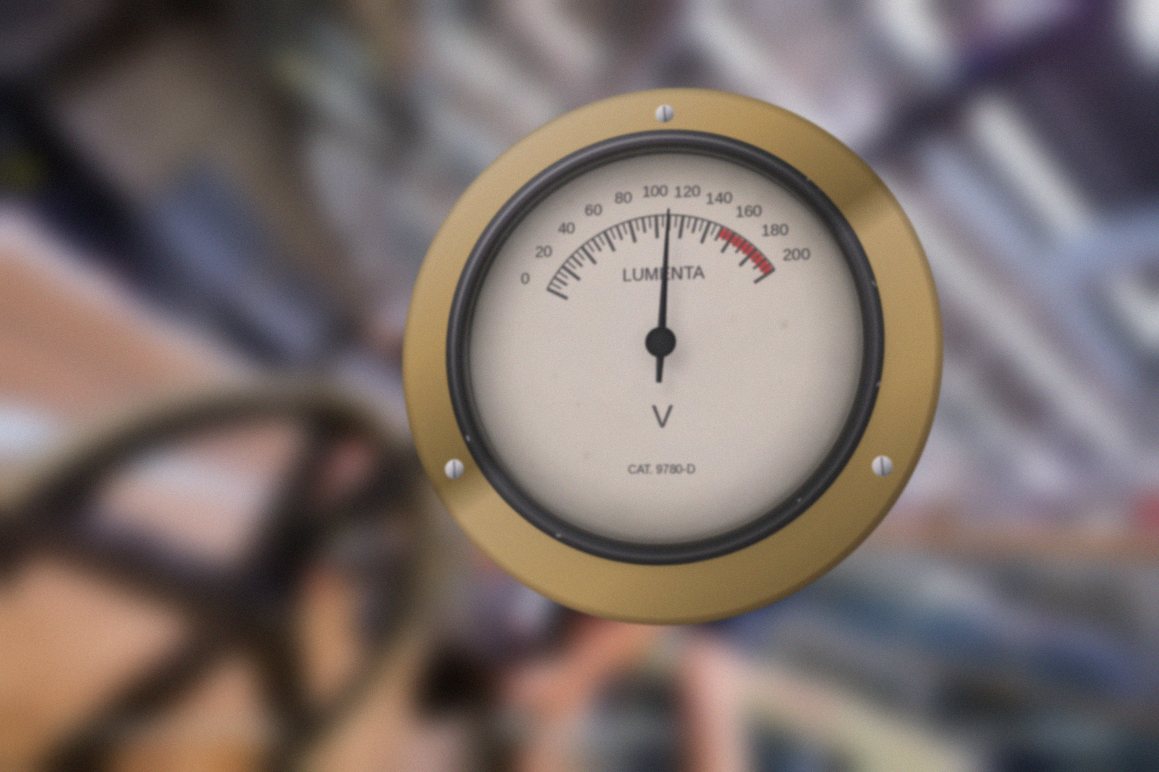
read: 110 V
